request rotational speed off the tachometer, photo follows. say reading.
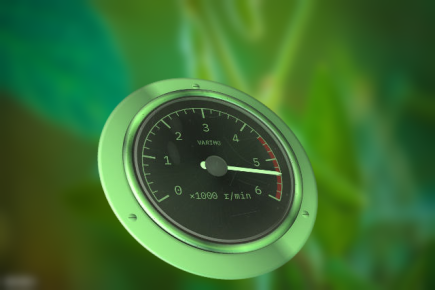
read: 5400 rpm
